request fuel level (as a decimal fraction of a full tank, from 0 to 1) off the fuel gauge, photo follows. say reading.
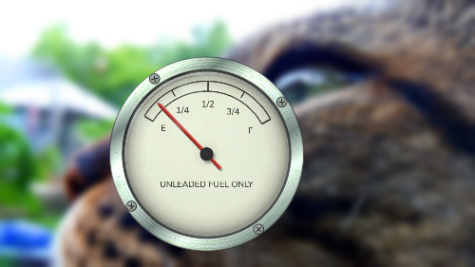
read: 0.125
